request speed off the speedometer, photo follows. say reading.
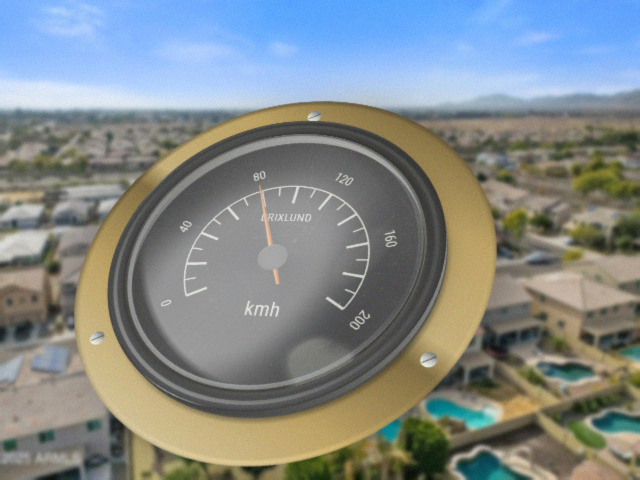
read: 80 km/h
